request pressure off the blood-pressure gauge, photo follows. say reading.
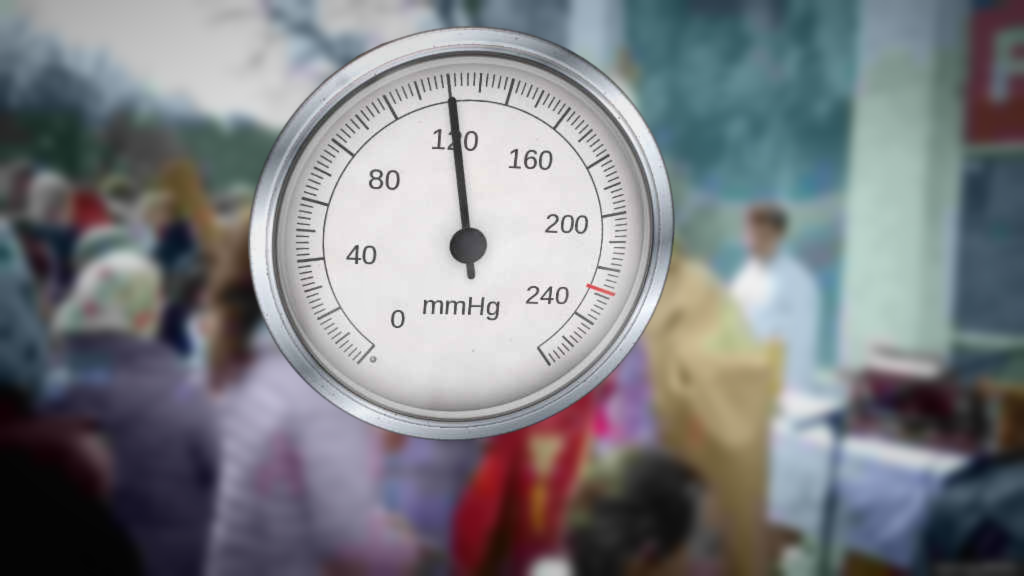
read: 120 mmHg
